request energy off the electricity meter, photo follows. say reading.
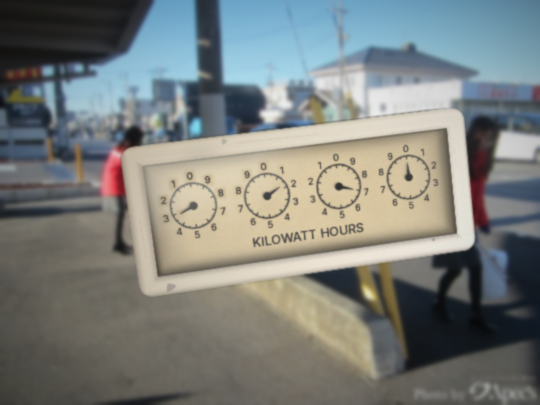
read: 3170 kWh
